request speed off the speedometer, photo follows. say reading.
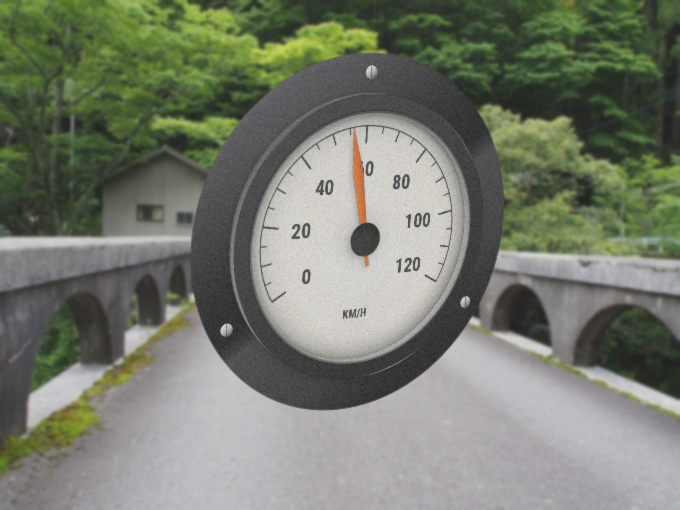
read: 55 km/h
